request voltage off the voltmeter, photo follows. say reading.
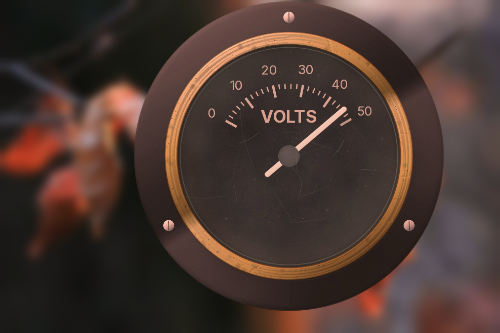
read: 46 V
